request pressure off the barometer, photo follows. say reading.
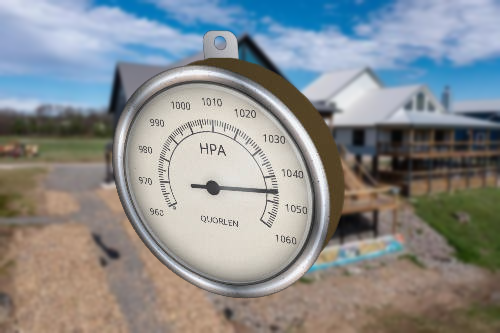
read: 1045 hPa
